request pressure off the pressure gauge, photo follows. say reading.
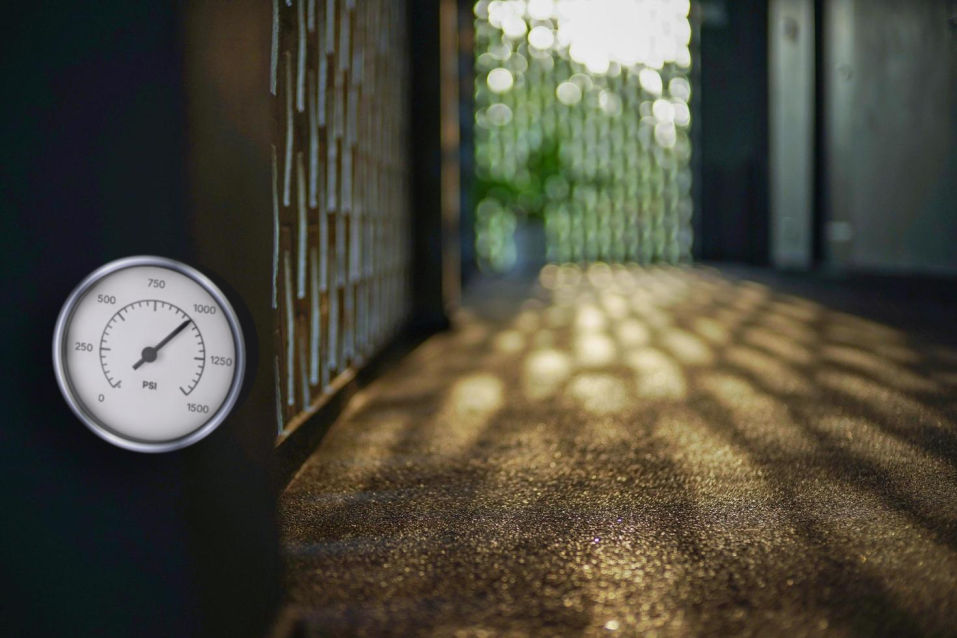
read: 1000 psi
